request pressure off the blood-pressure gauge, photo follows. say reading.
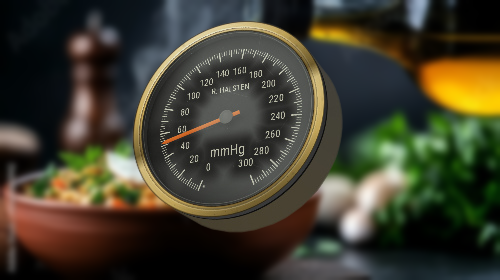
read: 50 mmHg
